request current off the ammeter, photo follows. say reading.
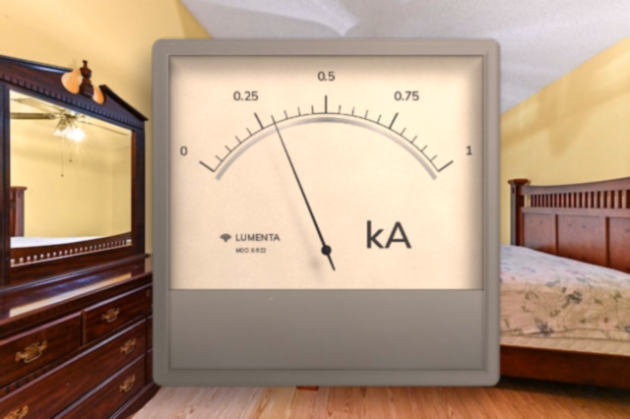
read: 0.3 kA
